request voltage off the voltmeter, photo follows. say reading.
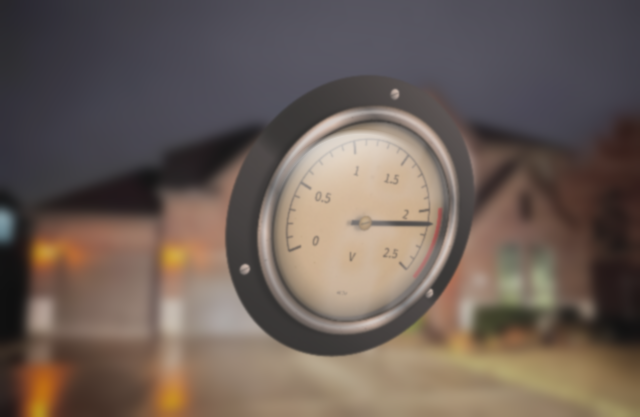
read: 2.1 V
